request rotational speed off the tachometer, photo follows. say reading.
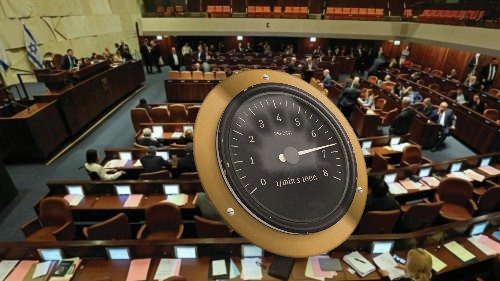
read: 6750 rpm
